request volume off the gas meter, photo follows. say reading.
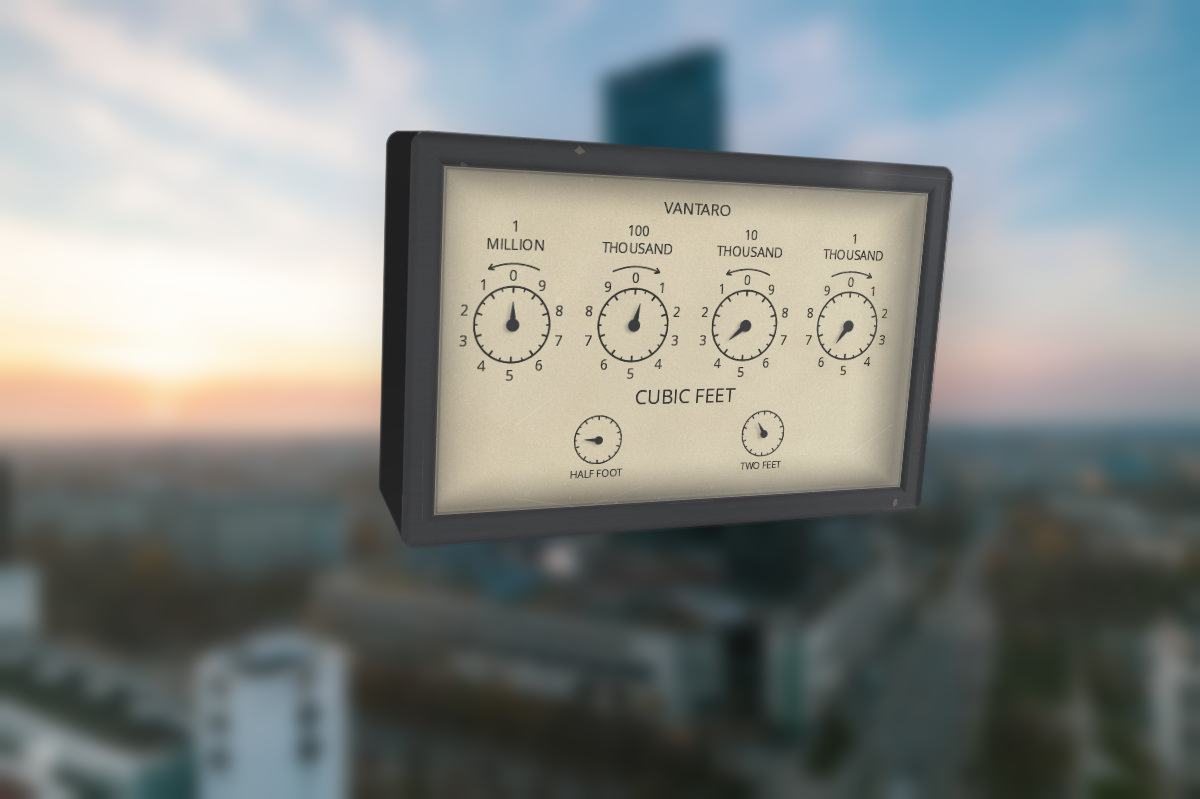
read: 3600 ft³
